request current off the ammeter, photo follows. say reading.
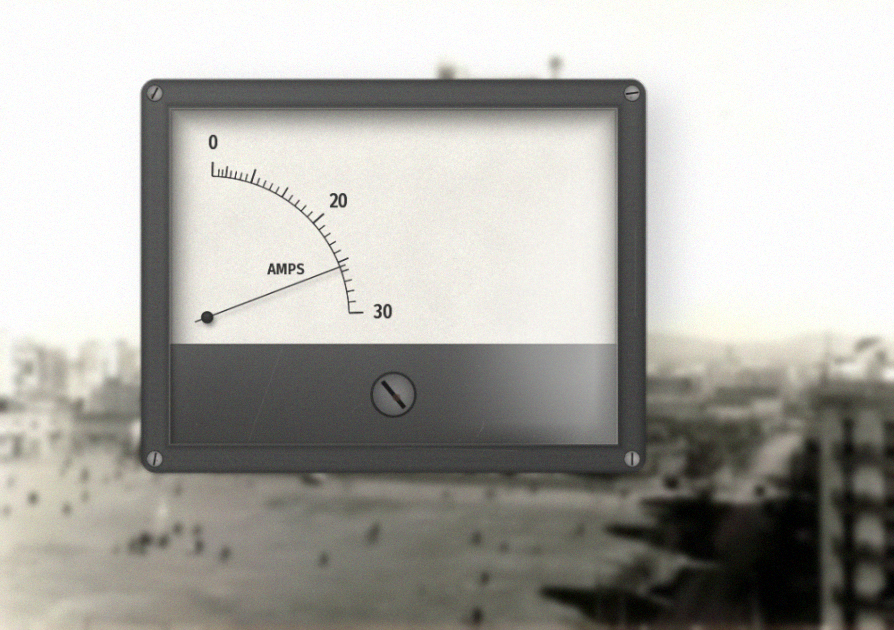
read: 25.5 A
